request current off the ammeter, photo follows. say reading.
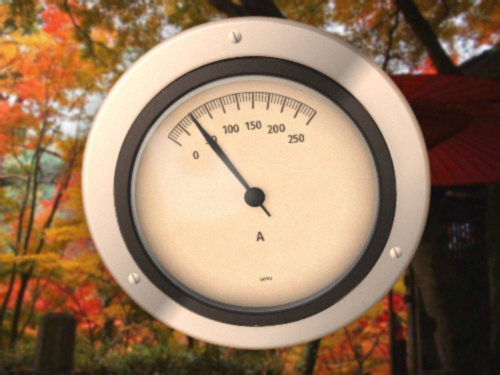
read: 50 A
